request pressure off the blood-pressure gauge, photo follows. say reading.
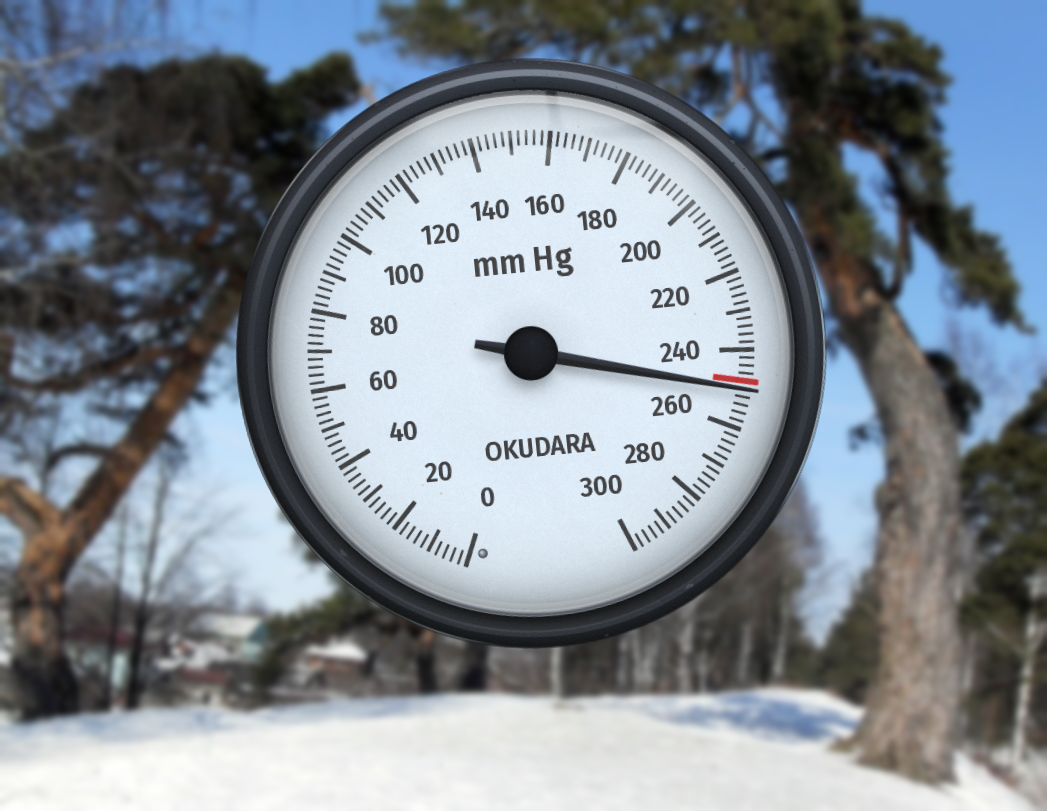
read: 250 mmHg
